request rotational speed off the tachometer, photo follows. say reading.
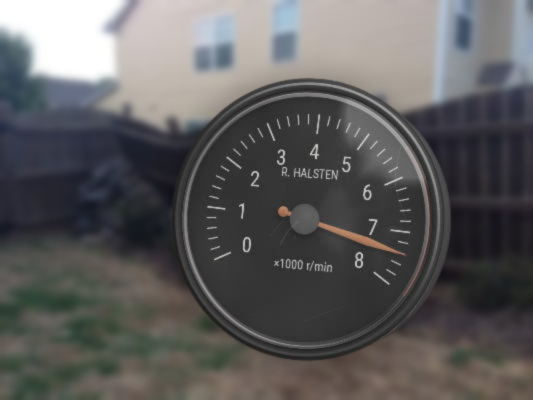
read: 7400 rpm
